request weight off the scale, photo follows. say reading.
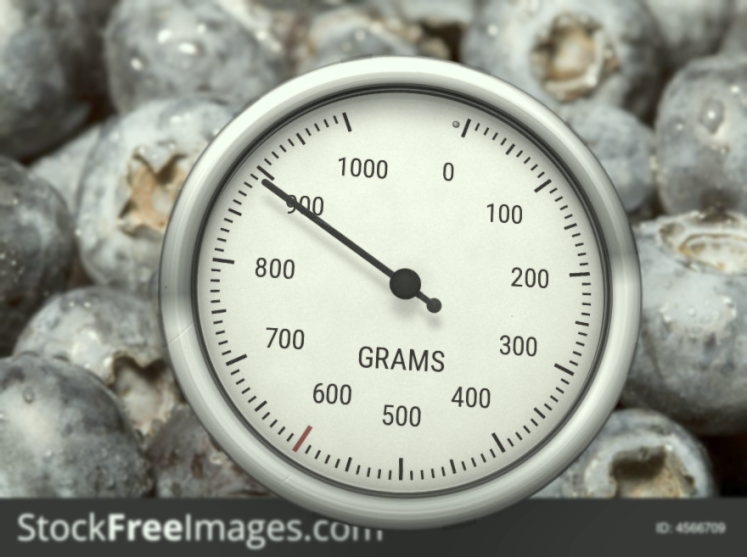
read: 890 g
